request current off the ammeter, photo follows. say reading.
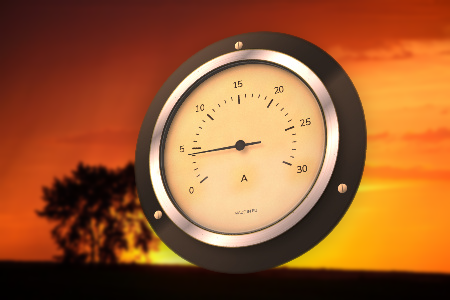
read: 4 A
